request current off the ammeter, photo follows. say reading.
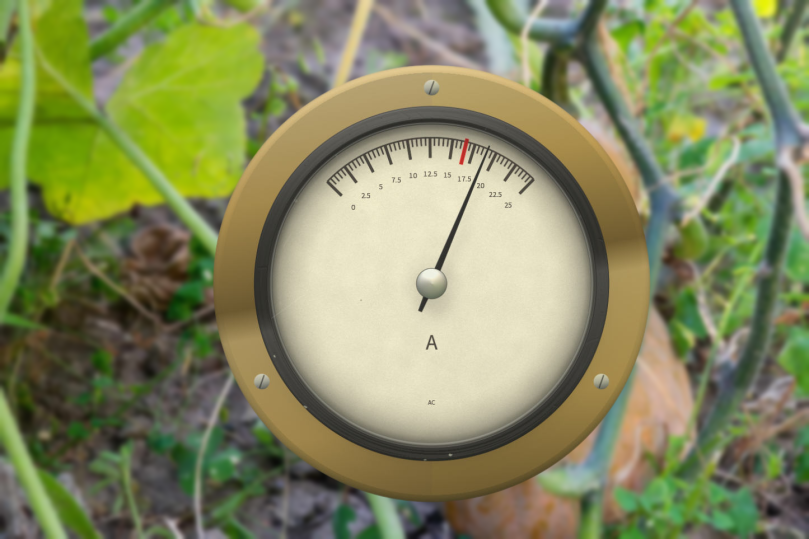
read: 19 A
